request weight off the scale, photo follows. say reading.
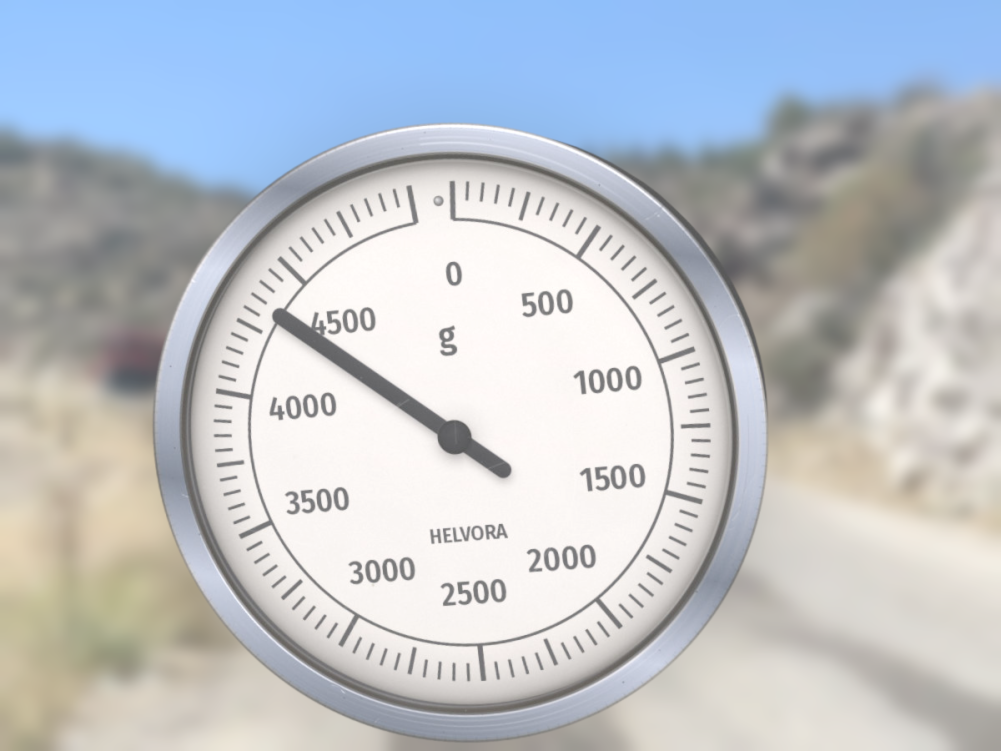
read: 4350 g
